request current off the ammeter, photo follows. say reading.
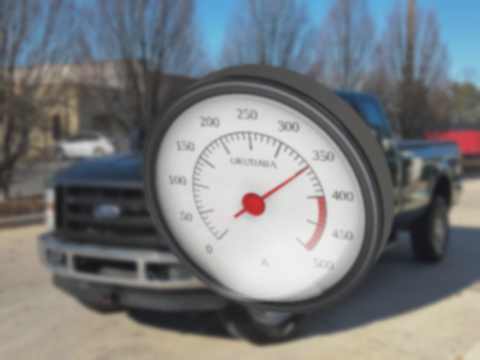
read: 350 A
